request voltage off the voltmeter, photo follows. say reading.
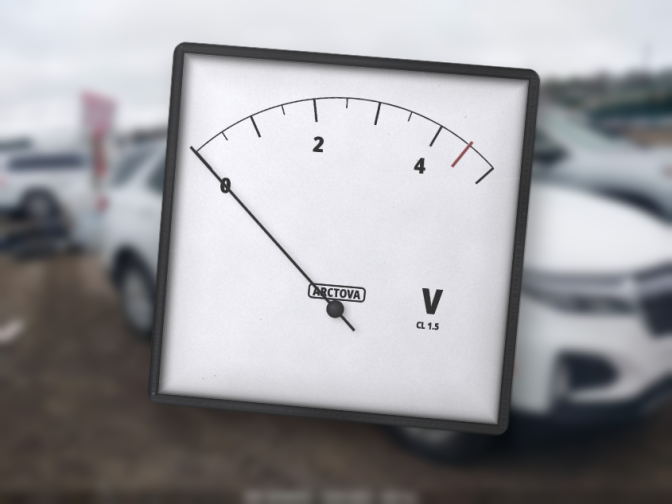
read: 0 V
